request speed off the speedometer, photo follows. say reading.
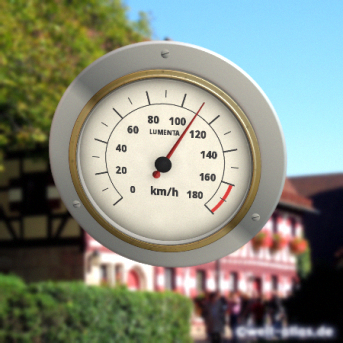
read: 110 km/h
